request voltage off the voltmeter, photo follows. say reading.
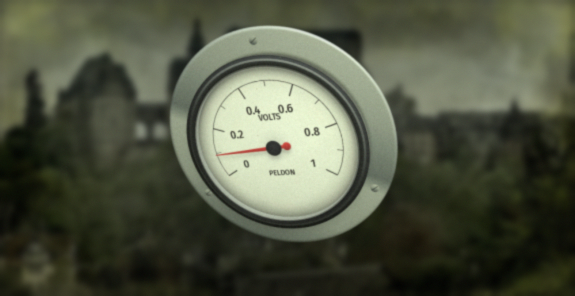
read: 0.1 V
